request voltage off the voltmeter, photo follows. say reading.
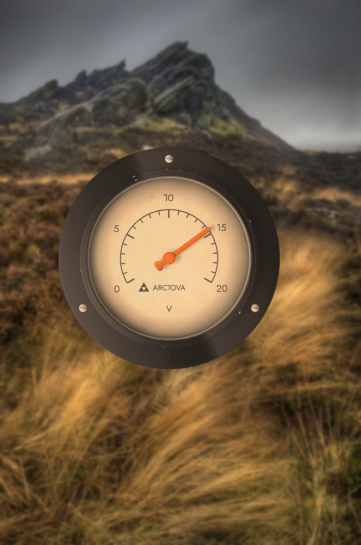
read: 14.5 V
